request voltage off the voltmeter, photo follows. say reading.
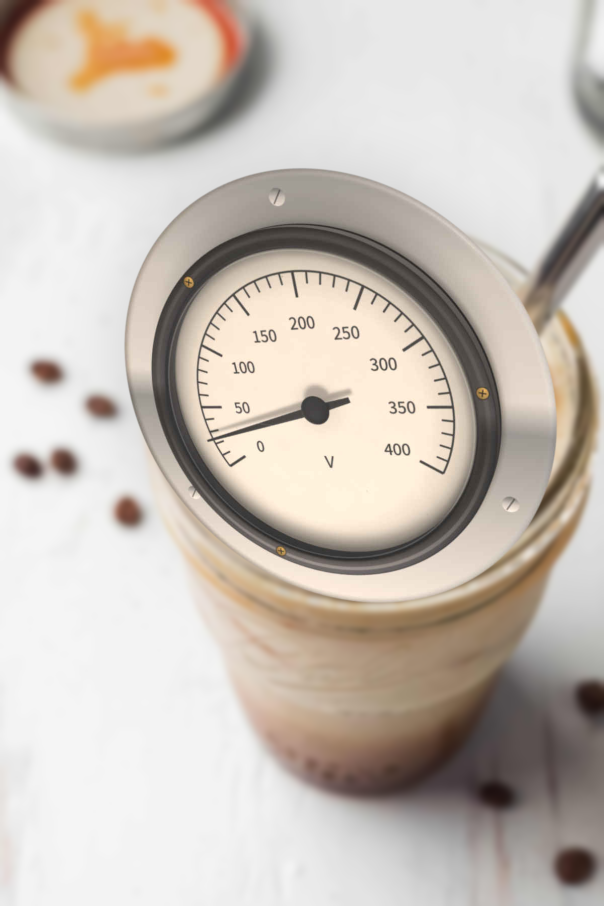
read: 25 V
